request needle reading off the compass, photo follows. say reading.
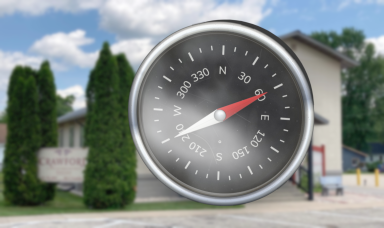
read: 60 °
